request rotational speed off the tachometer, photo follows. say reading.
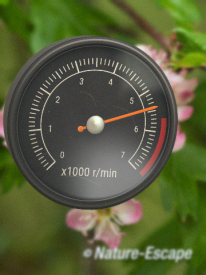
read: 5400 rpm
